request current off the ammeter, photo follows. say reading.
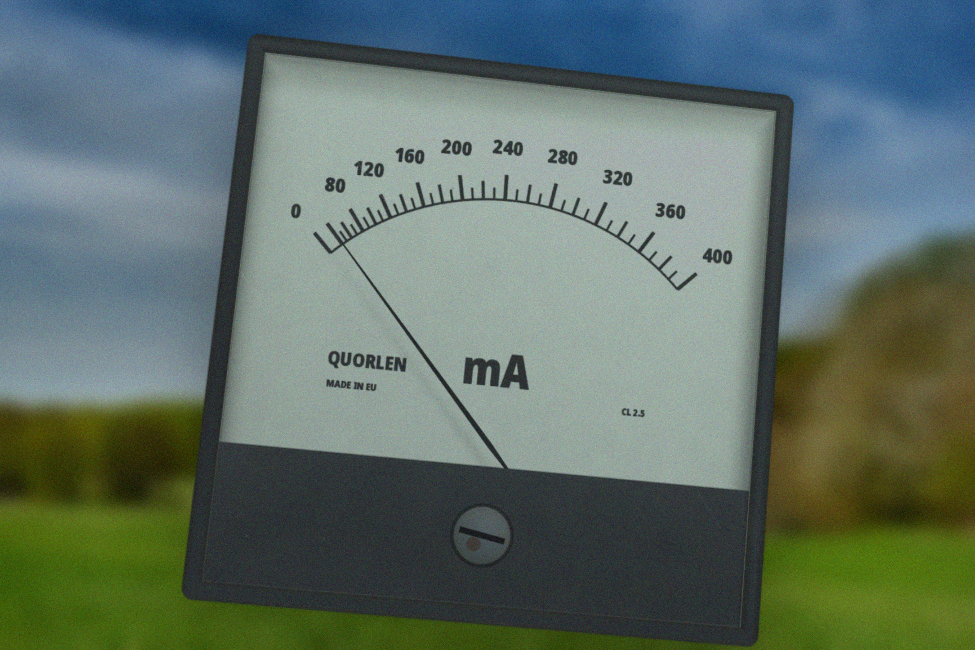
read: 40 mA
